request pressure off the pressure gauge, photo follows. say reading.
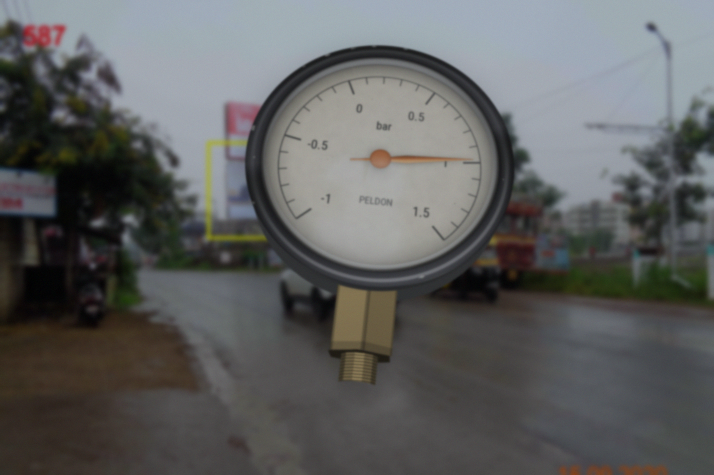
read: 1 bar
